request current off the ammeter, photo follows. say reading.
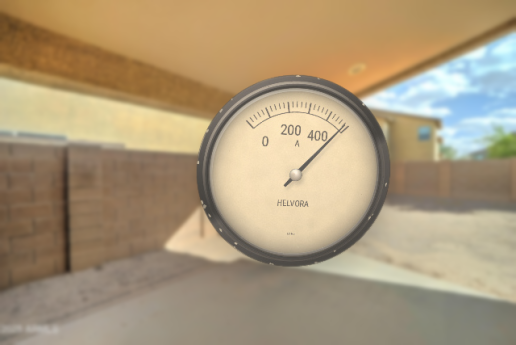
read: 480 A
